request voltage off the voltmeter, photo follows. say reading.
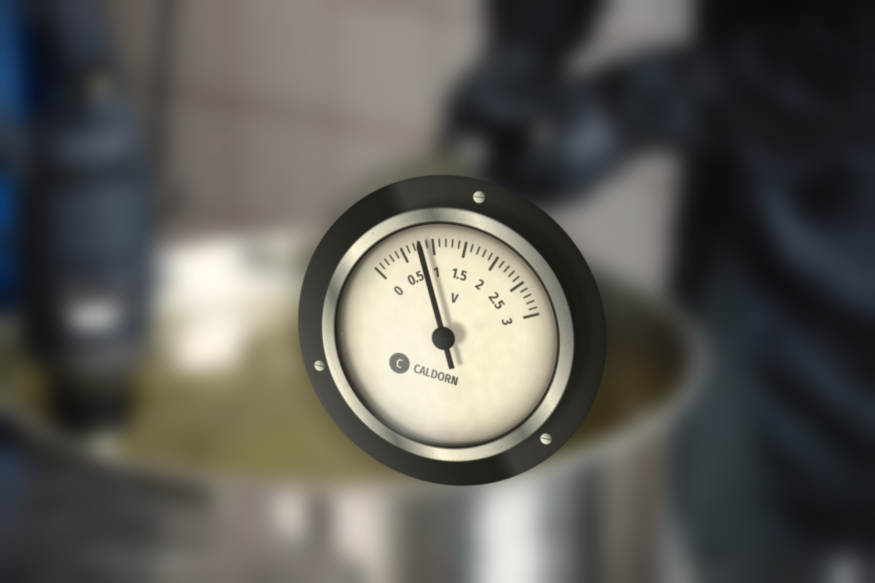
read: 0.8 V
